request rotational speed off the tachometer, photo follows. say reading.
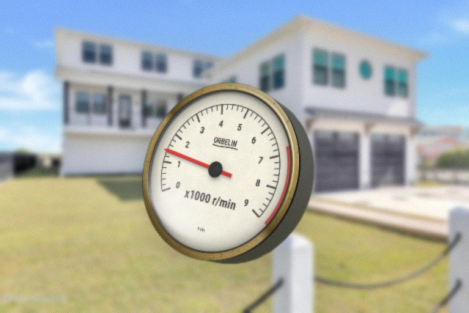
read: 1400 rpm
